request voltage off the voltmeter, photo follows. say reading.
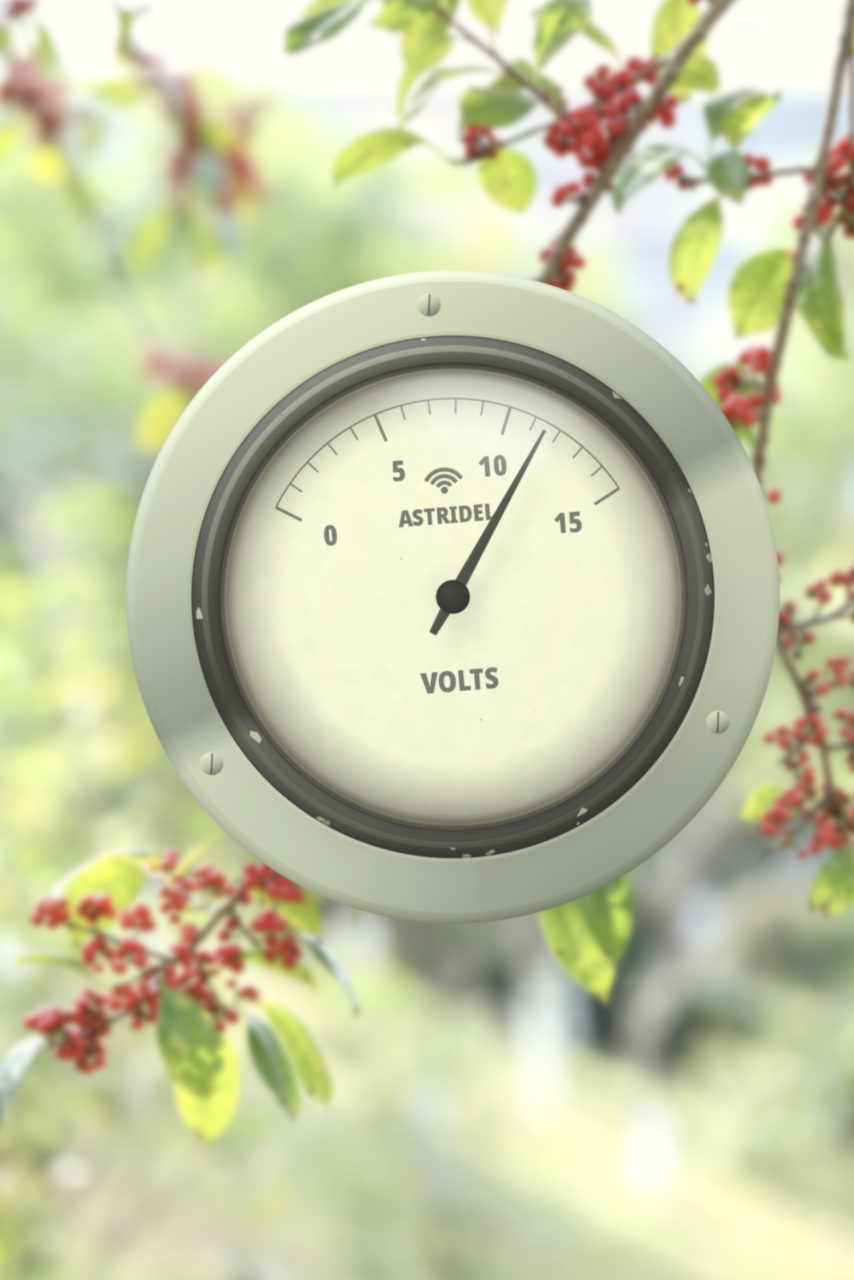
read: 11.5 V
